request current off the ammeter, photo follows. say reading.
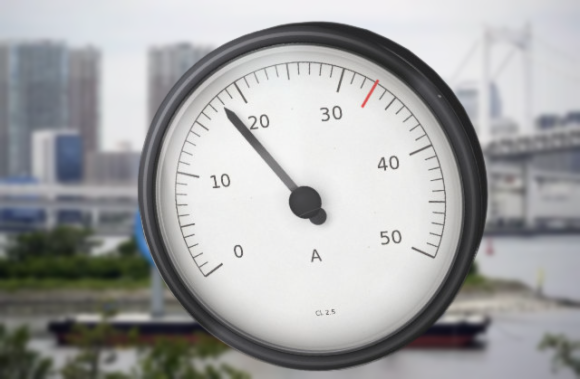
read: 18 A
